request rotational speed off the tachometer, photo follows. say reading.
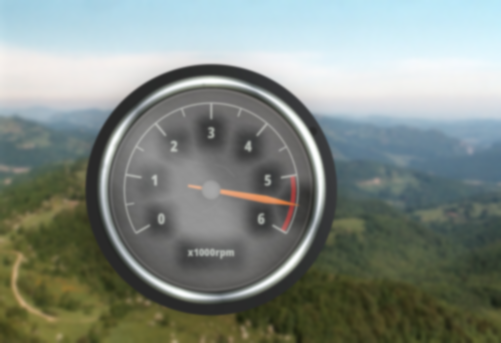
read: 5500 rpm
